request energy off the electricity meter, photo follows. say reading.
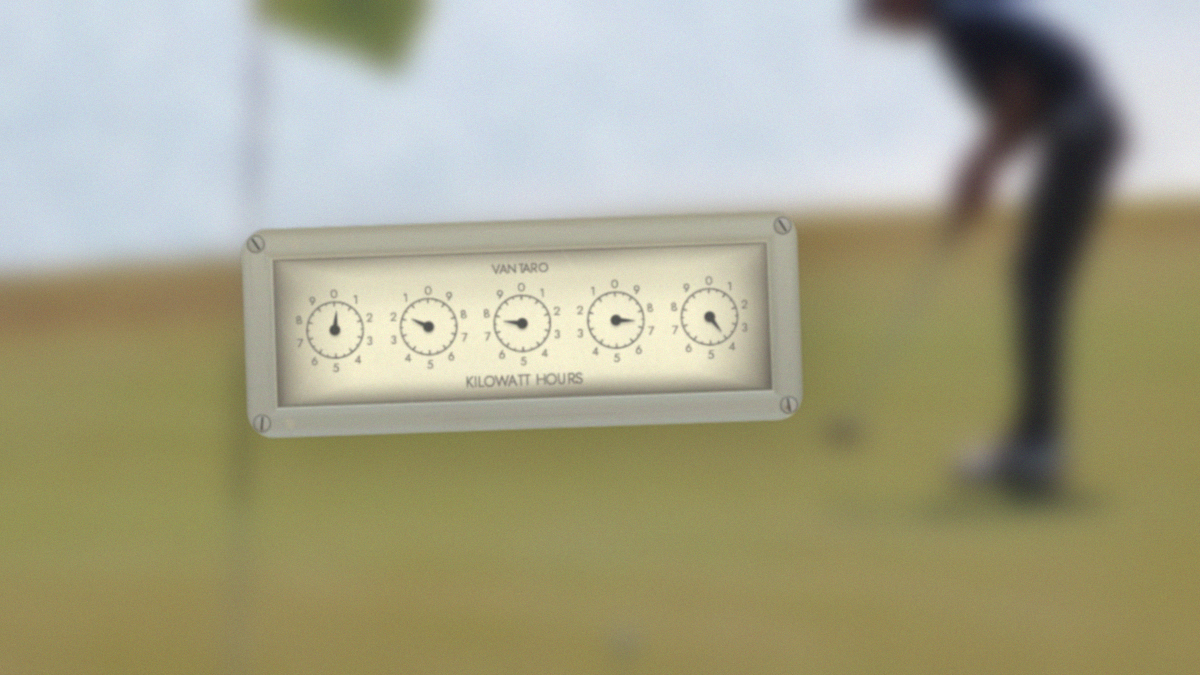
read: 1774 kWh
